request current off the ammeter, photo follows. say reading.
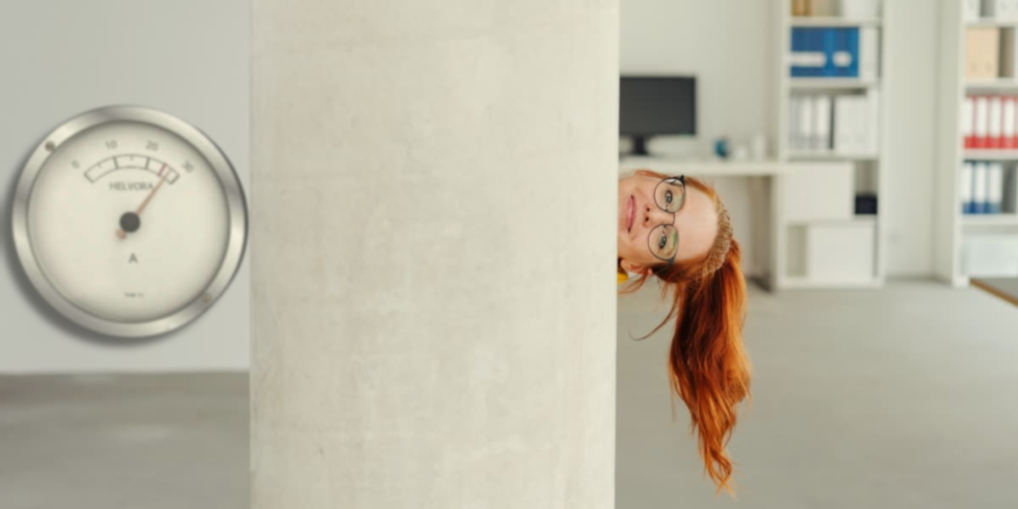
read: 27.5 A
